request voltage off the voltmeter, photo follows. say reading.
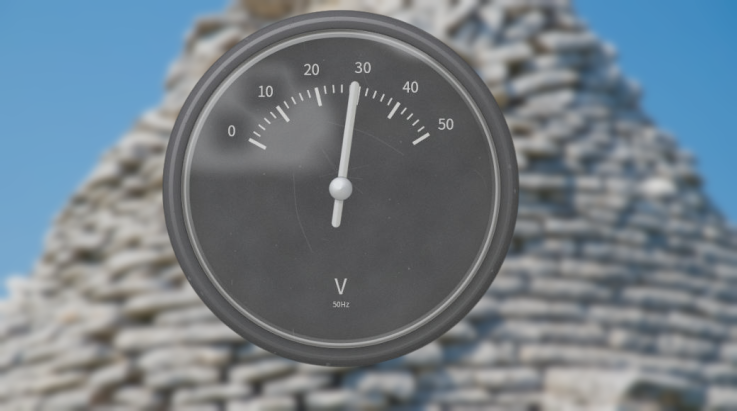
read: 29 V
